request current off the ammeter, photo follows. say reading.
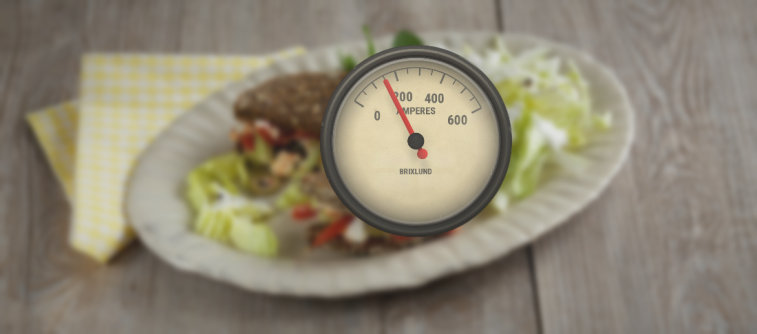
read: 150 A
